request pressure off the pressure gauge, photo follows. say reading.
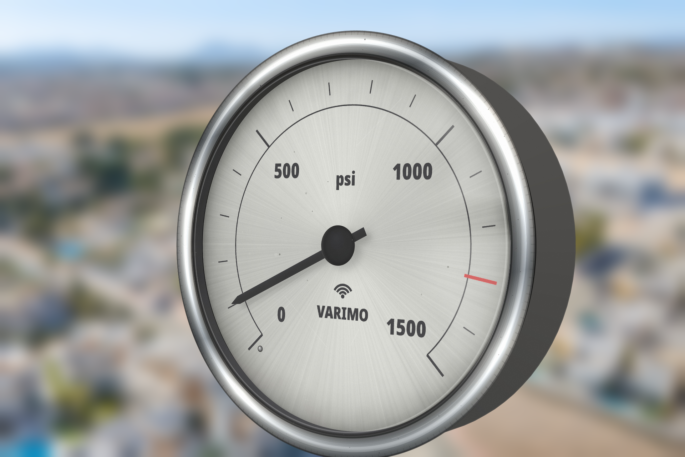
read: 100 psi
